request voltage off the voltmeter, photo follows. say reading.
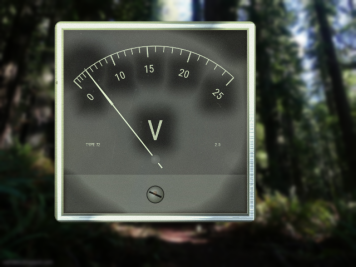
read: 5 V
